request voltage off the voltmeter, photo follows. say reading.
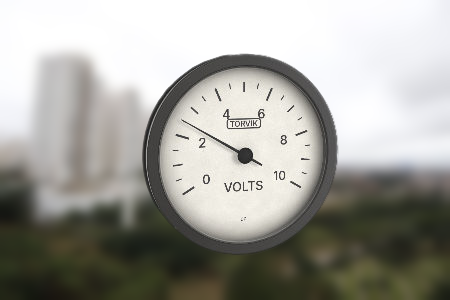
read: 2.5 V
